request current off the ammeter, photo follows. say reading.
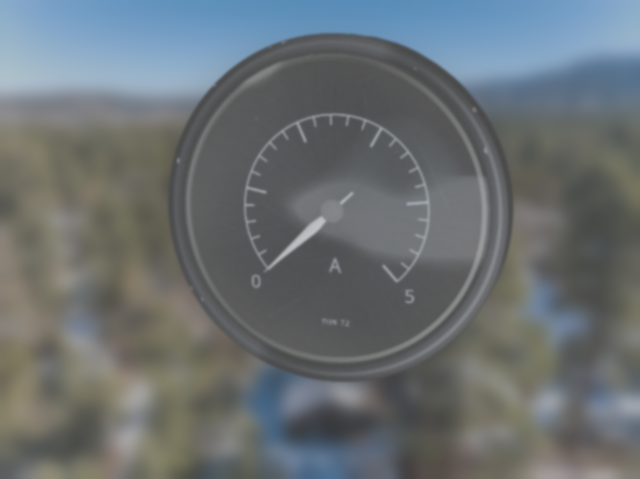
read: 0 A
